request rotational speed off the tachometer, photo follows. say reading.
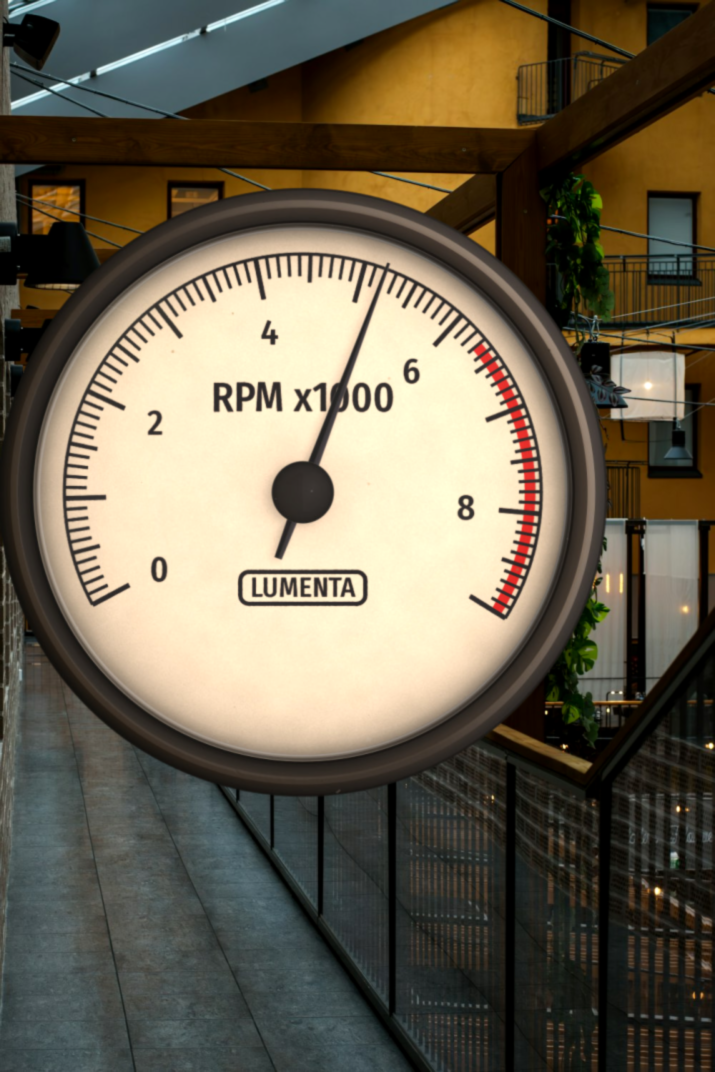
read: 5200 rpm
